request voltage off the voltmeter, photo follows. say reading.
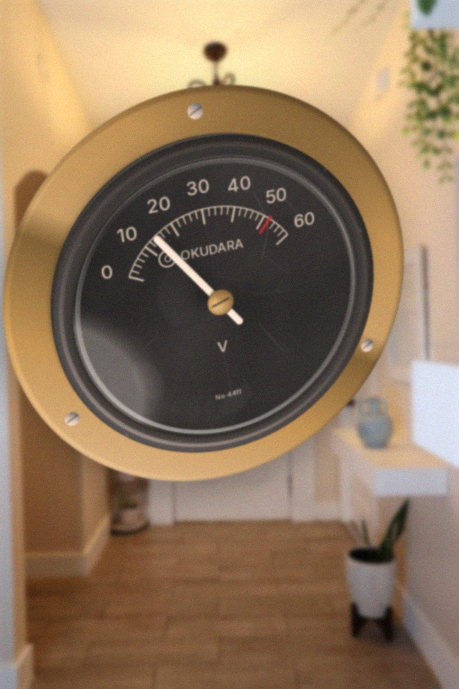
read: 14 V
